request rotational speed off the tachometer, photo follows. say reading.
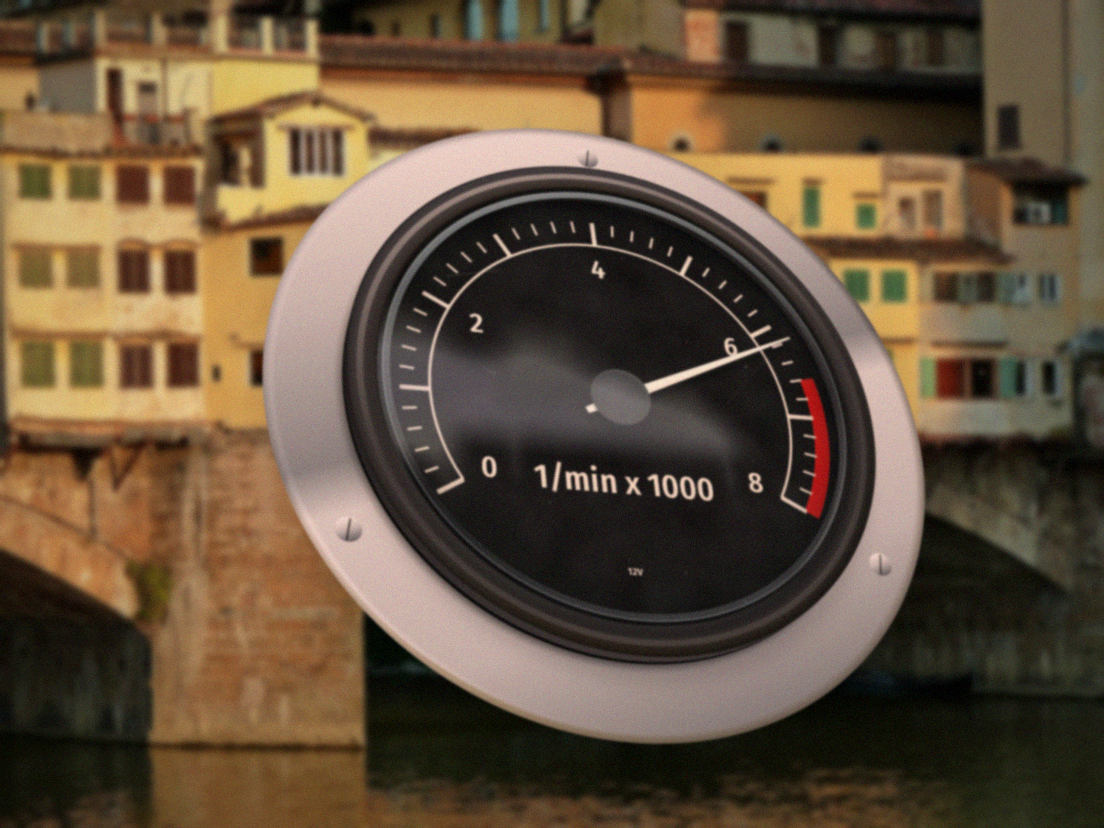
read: 6200 rpm
